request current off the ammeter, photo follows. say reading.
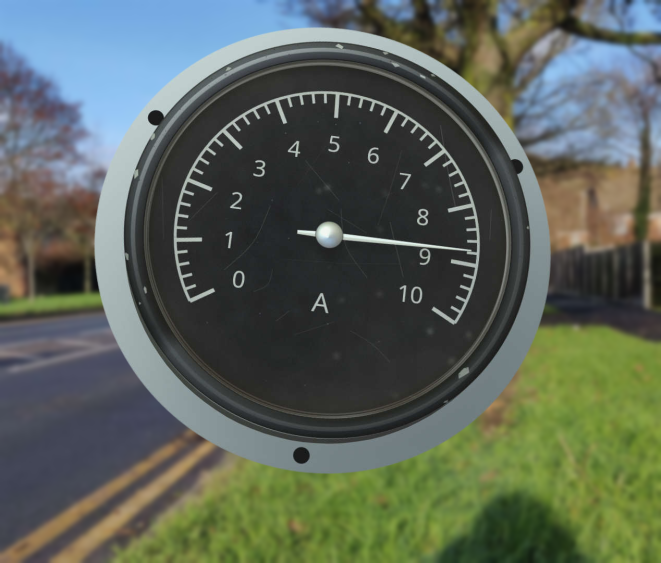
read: 8.8 A
